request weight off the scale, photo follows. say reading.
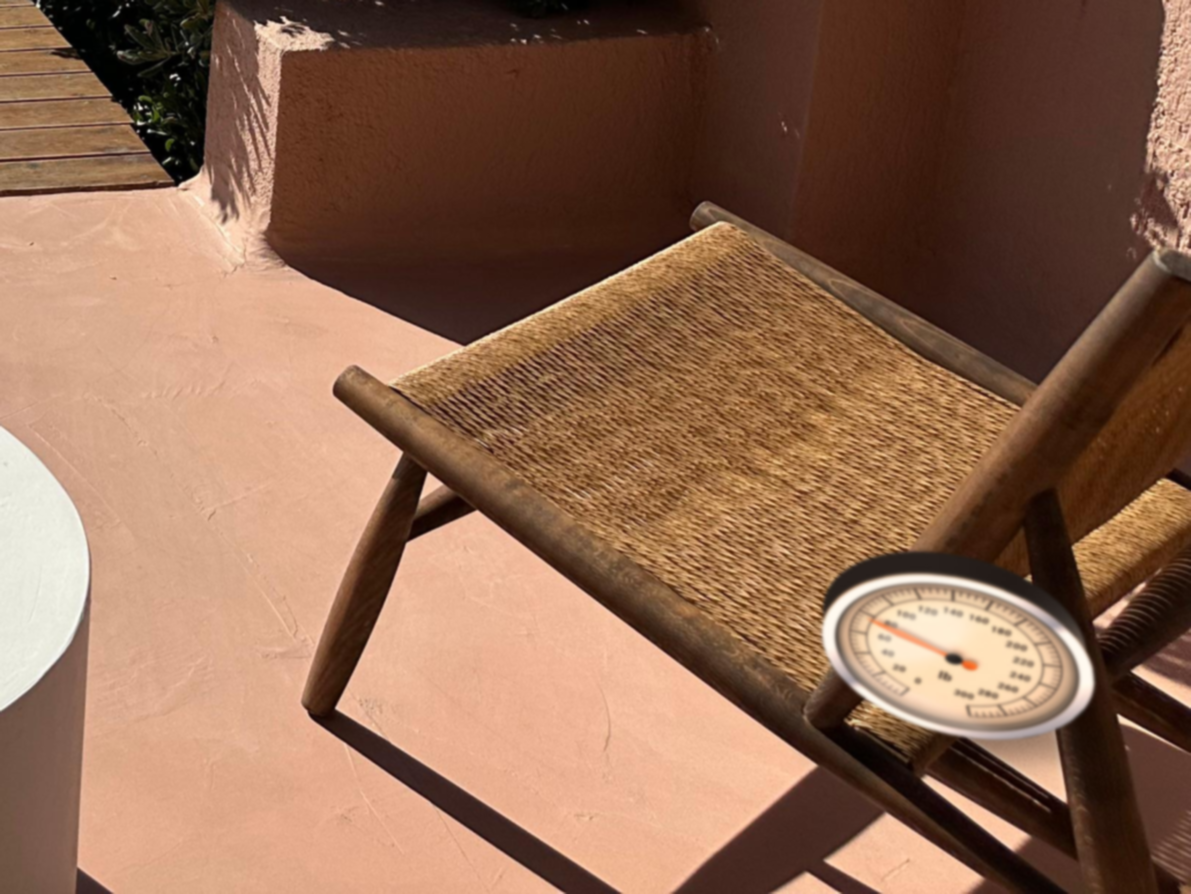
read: 80 lb
